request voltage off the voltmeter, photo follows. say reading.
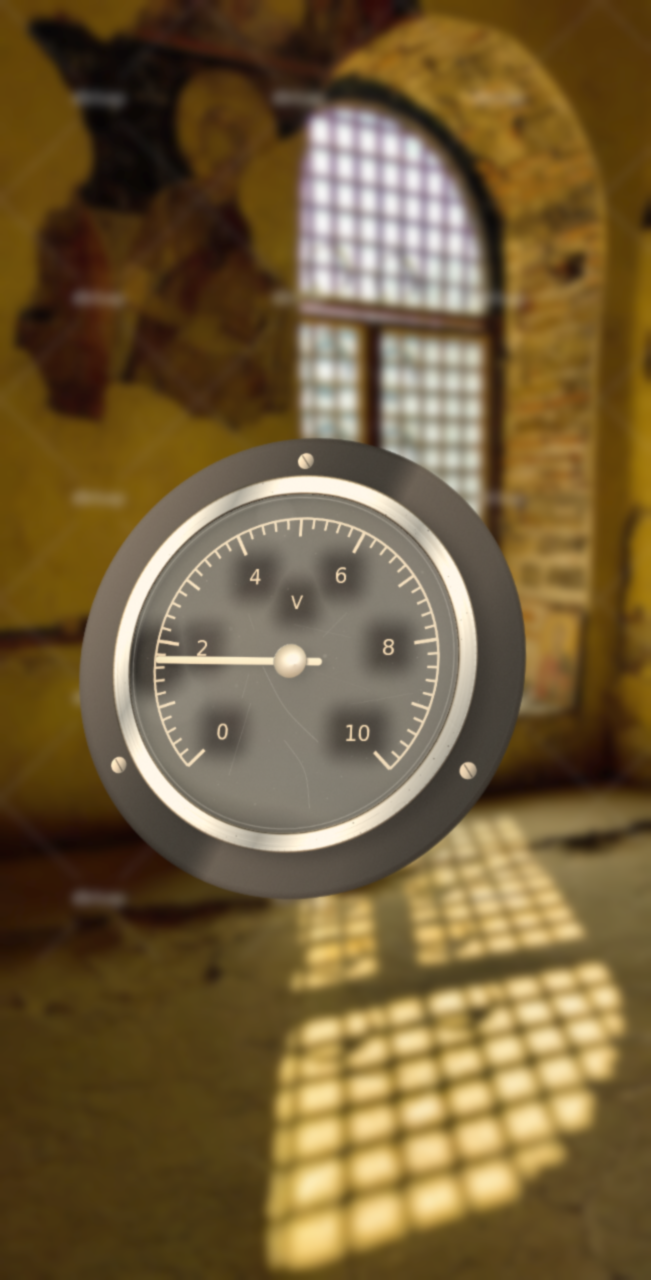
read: 1.7 V
